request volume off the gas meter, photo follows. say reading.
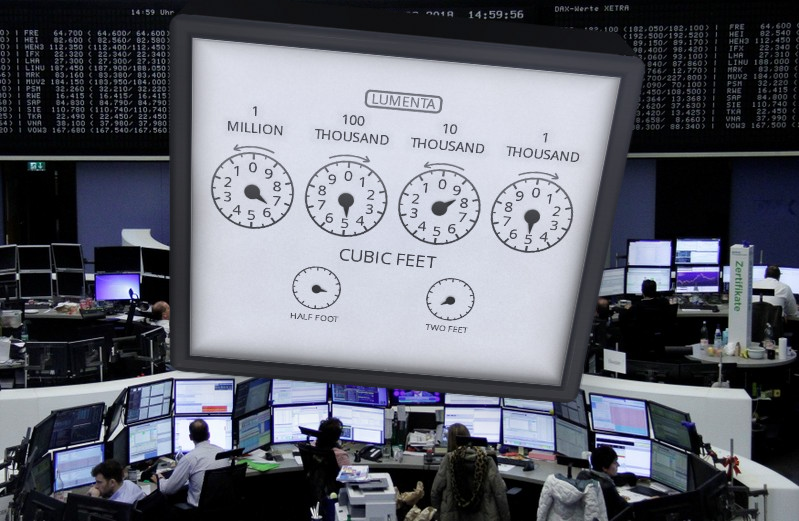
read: 648500 ft³
